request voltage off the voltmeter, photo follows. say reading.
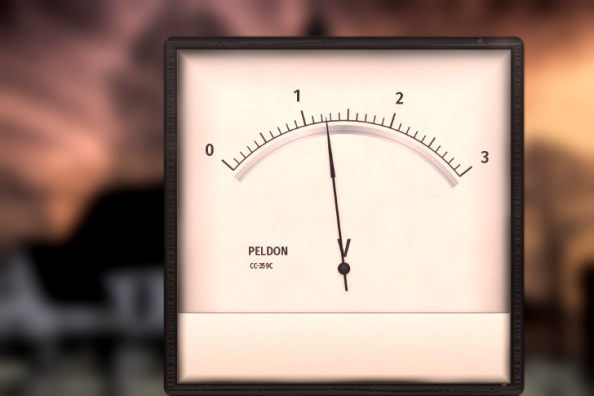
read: 1.25 V
